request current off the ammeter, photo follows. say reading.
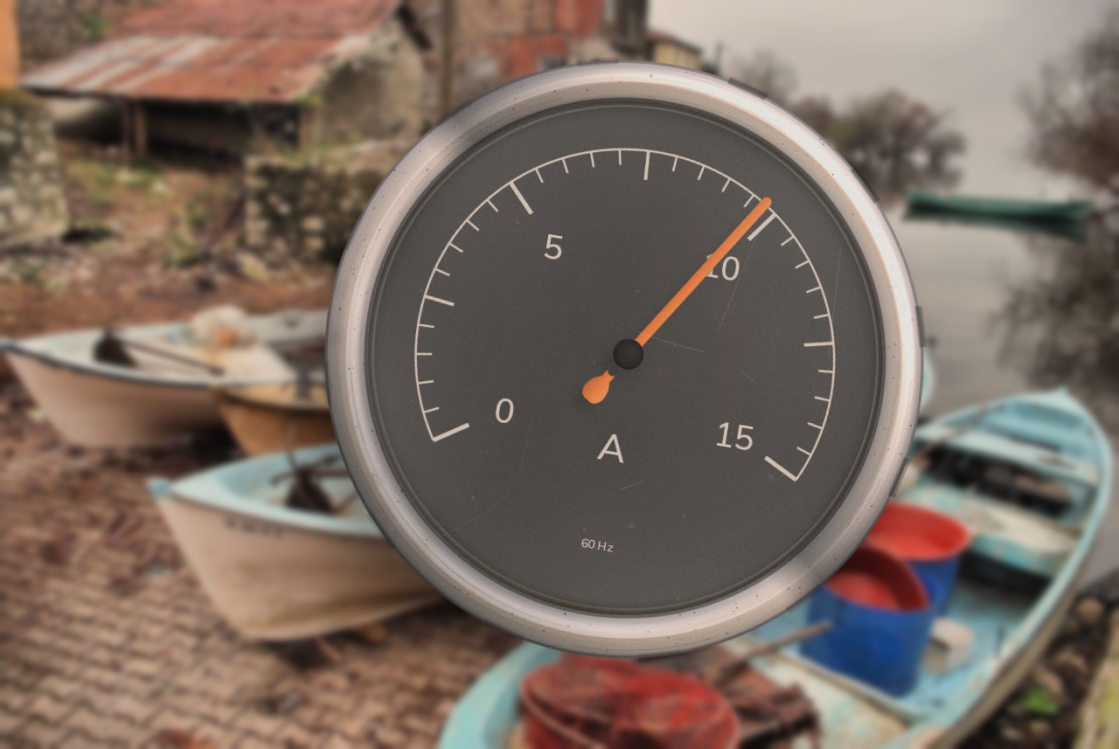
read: 9.75 A
